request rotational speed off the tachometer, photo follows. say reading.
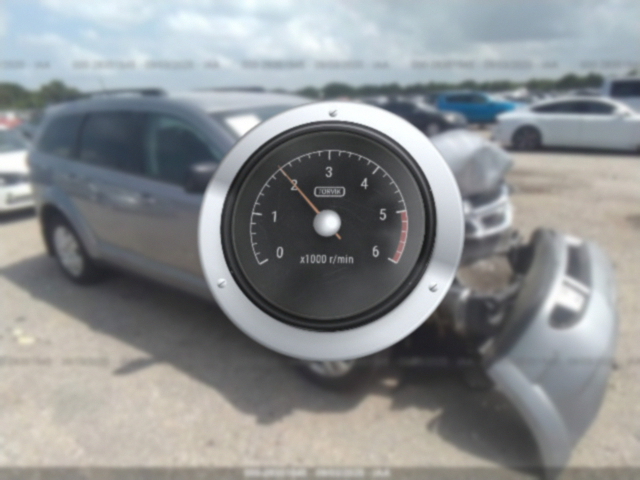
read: 2000 rpm
